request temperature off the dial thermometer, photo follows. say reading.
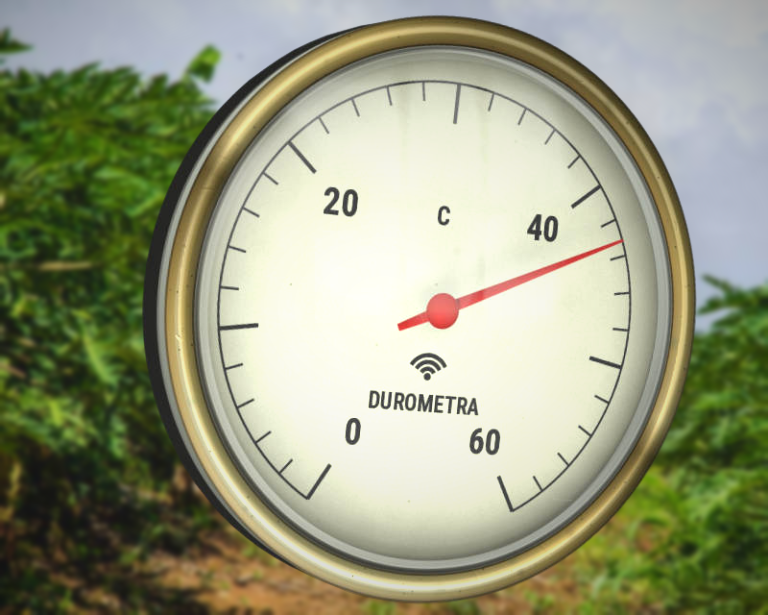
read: 43 °C
